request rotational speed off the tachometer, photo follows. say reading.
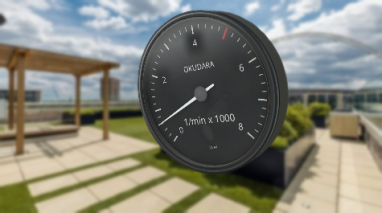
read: 600 rpm
